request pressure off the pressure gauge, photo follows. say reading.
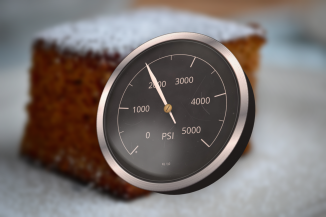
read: 2000 psi
